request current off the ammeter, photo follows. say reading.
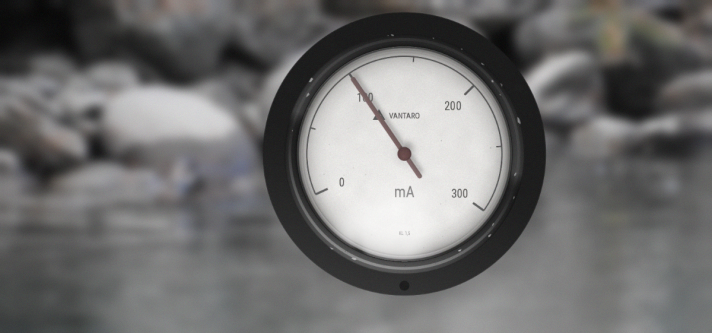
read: 100 mA
